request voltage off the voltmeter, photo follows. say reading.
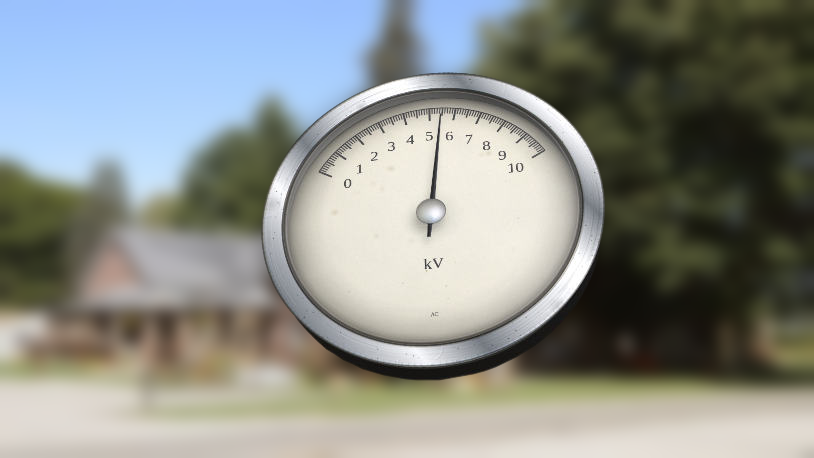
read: 5.5 kV
